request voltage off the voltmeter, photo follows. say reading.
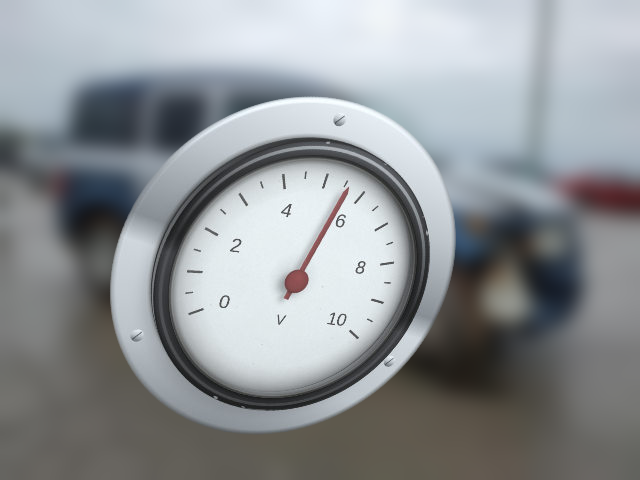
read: 5.5 V
